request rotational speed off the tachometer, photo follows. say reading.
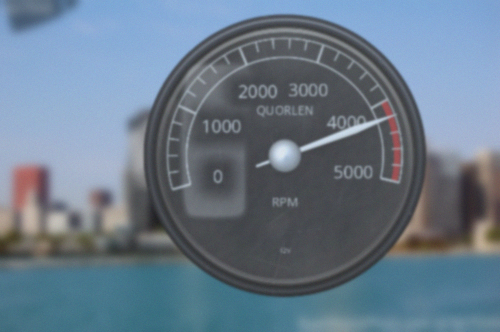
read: 4200 rpm
